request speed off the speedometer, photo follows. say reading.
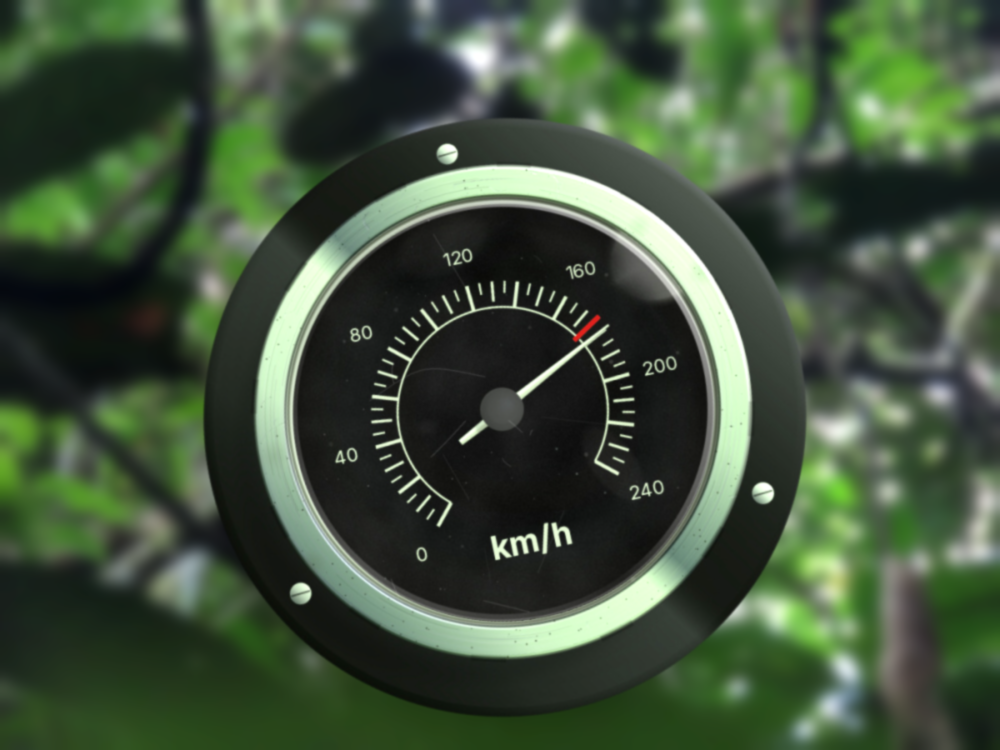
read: 180 km/h
